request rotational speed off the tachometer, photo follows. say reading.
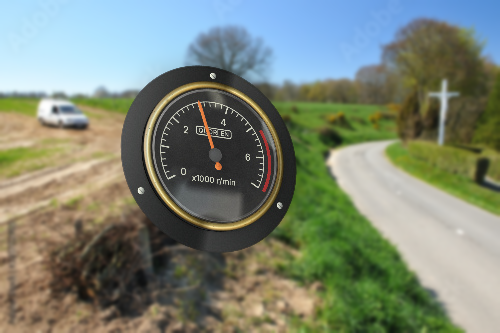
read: 3000 rpm
